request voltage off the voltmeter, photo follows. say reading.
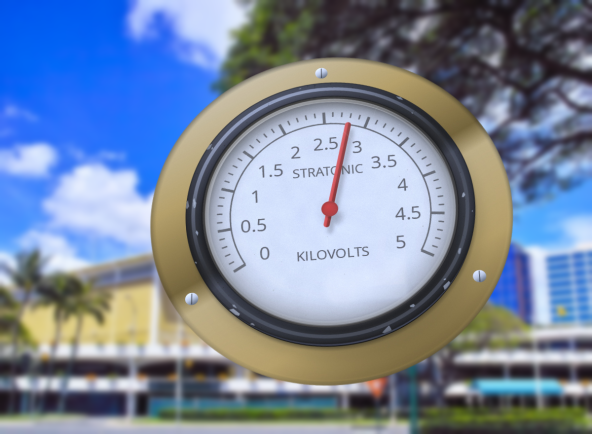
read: 2.8 kV
